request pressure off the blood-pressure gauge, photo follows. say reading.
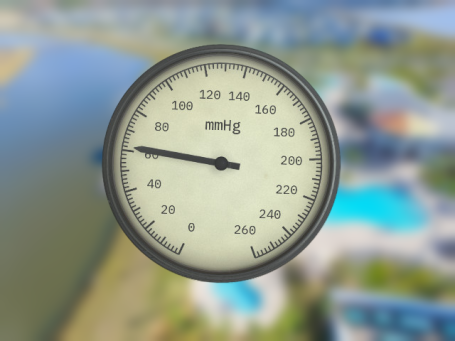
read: 62 mmHg
